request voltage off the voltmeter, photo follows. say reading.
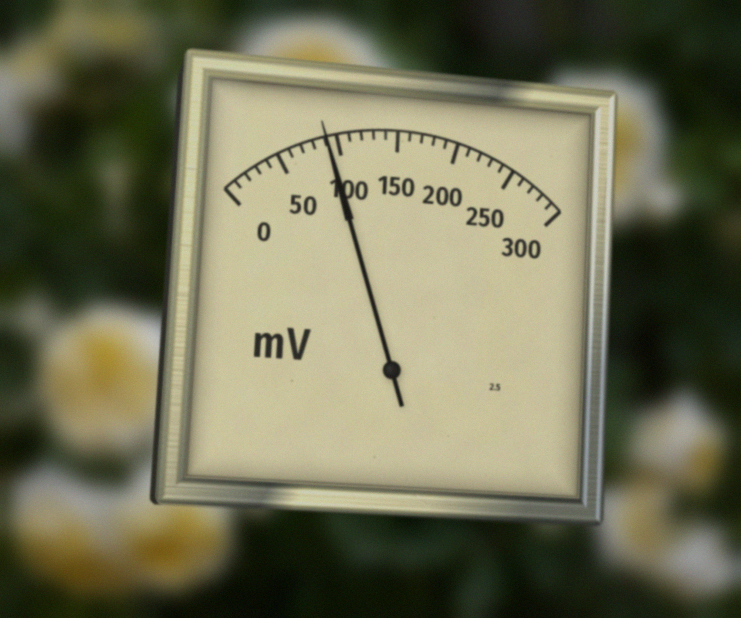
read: 90 mV
